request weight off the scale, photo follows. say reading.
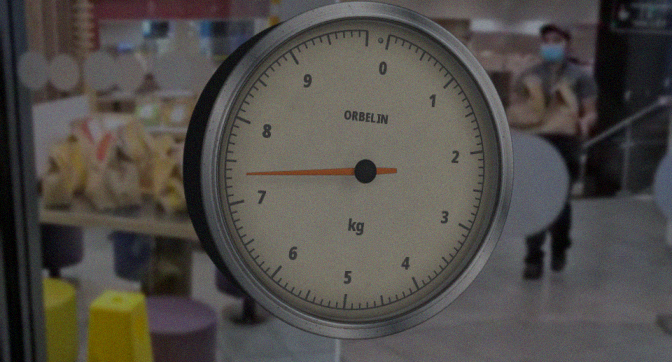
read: 7.35 kg
